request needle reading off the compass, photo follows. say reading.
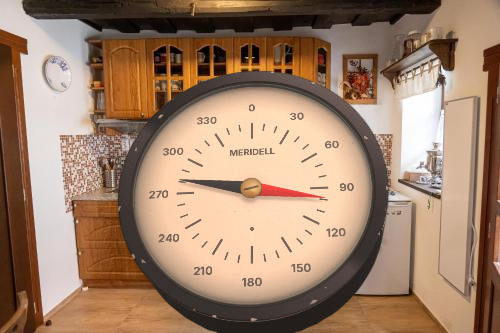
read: 100 °
